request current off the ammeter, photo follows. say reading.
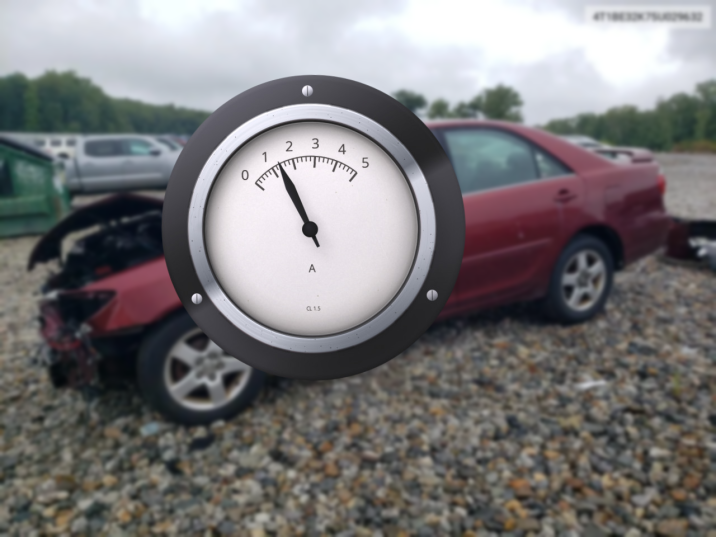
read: 1.4 A
